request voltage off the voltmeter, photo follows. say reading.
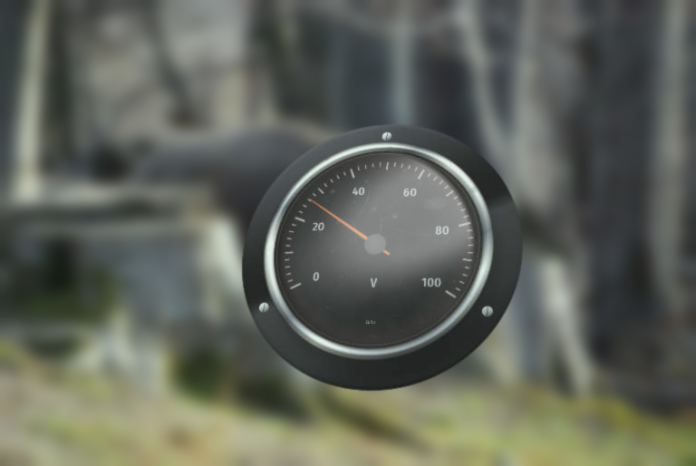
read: 26 V
